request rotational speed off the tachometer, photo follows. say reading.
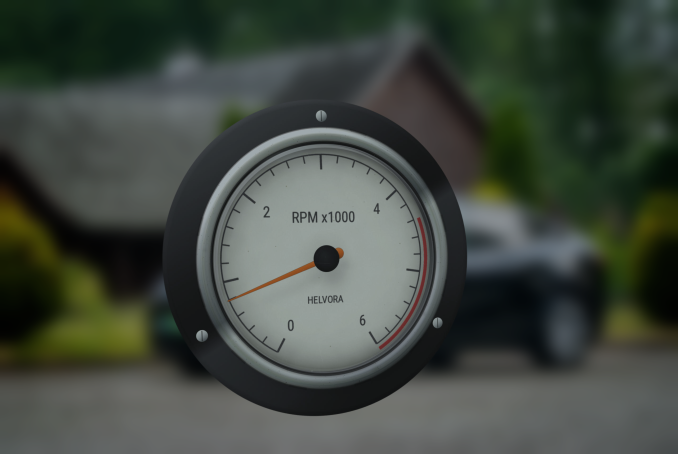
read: 800 rpm
